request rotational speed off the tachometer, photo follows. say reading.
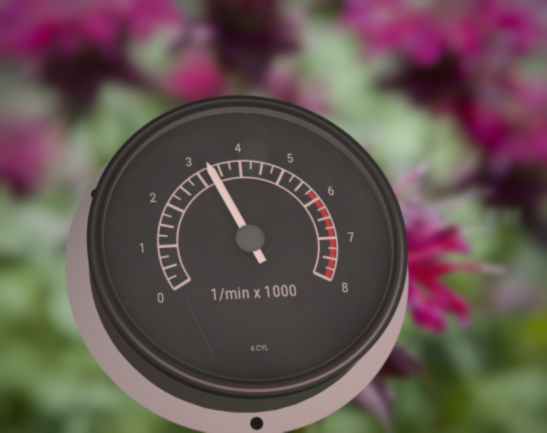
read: 3250 rpm
